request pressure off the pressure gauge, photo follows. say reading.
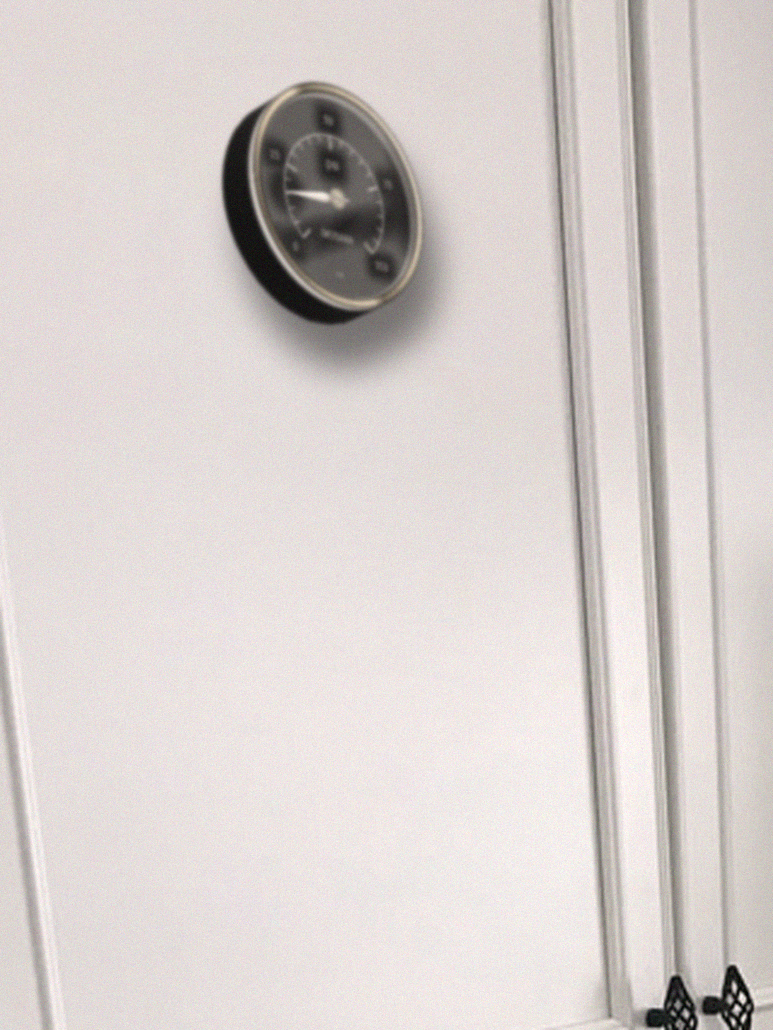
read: 15 psi
